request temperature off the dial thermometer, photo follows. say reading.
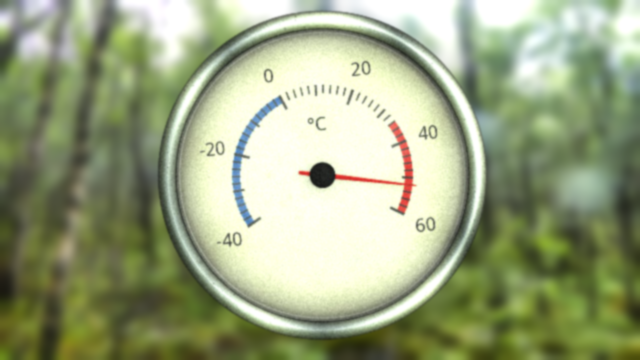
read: 52 °C
